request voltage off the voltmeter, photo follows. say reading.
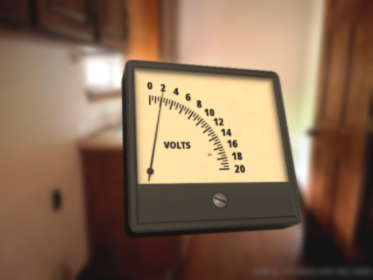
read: 2 V
